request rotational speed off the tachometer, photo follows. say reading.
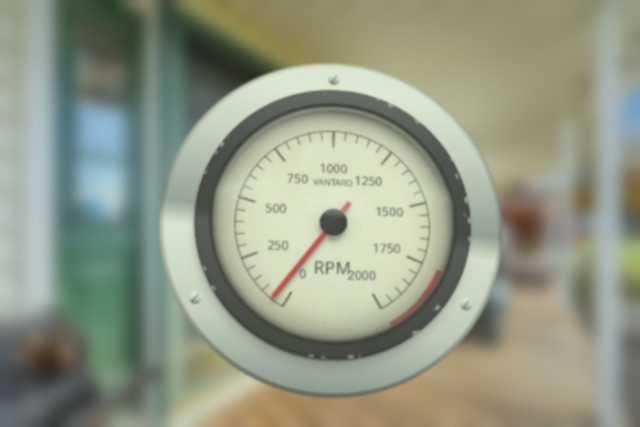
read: 50 rpm
